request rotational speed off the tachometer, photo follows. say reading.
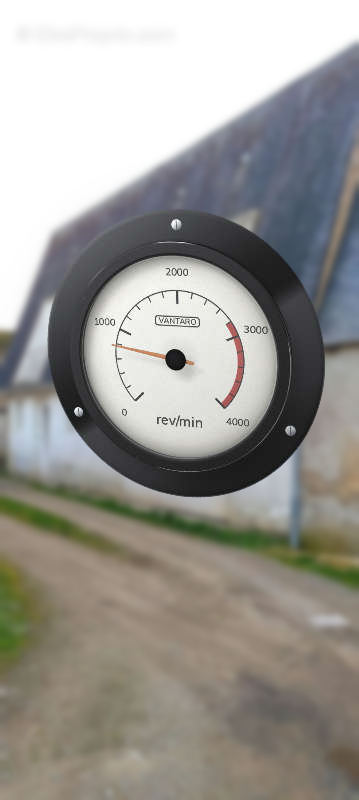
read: 800 rpm
